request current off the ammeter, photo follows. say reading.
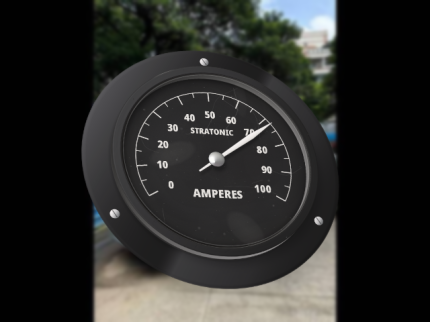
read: 72.5 A
